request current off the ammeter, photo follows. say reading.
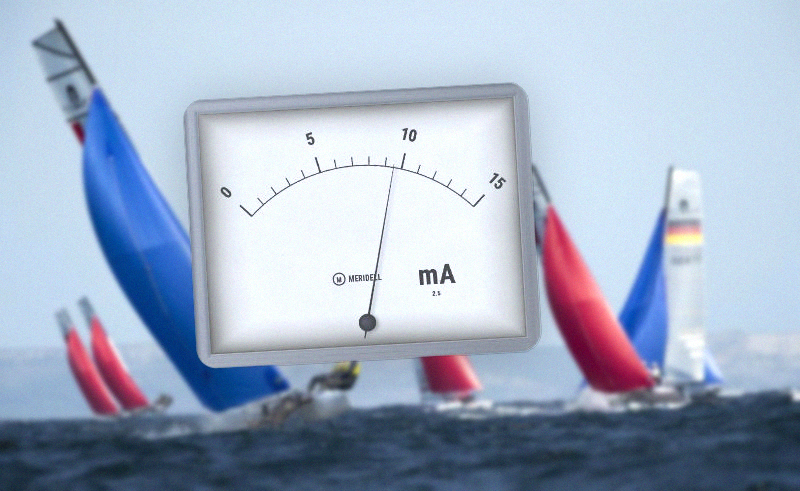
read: 9.5 mA
